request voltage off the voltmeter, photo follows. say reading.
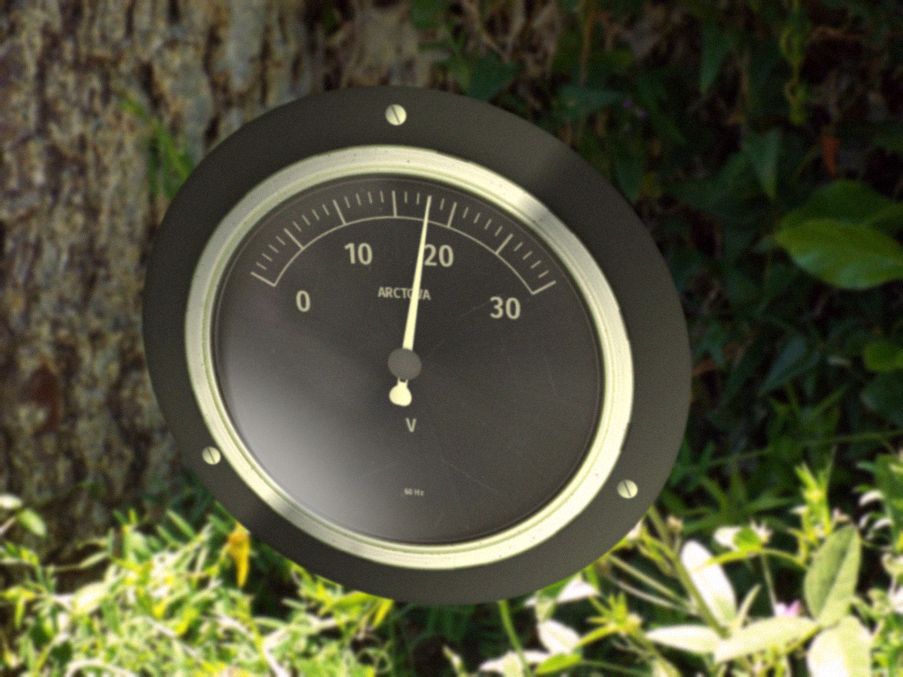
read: 18 V
